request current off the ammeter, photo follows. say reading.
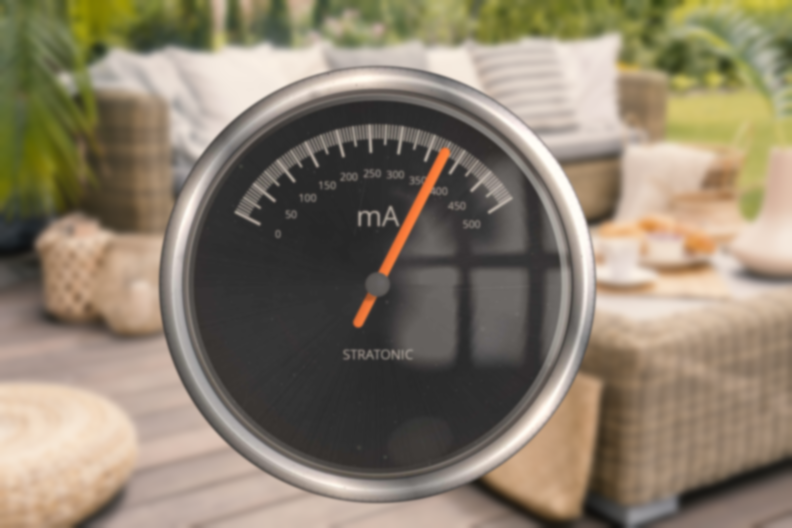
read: 375 mA
